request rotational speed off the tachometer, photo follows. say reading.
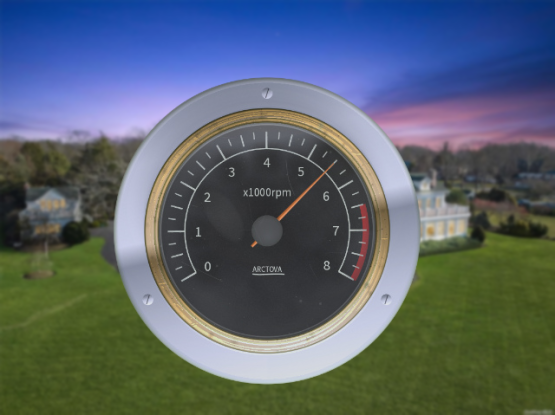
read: 5500 rpm
